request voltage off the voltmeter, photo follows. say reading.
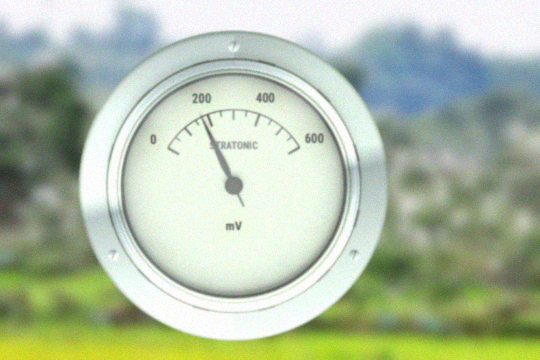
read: 175 mV
